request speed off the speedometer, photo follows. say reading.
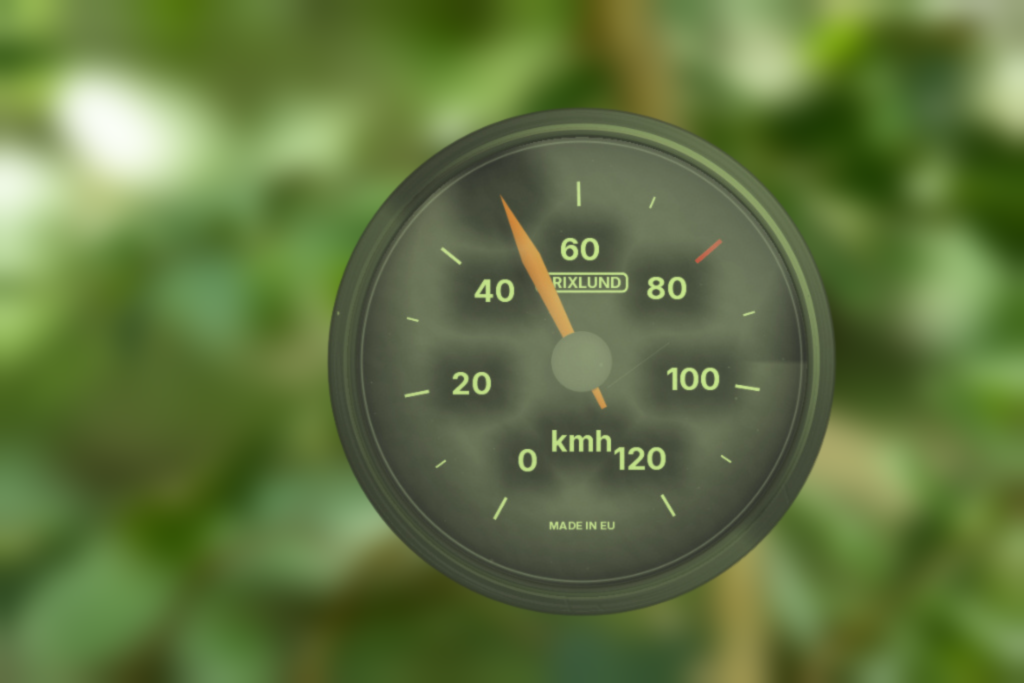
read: 50 km/h
